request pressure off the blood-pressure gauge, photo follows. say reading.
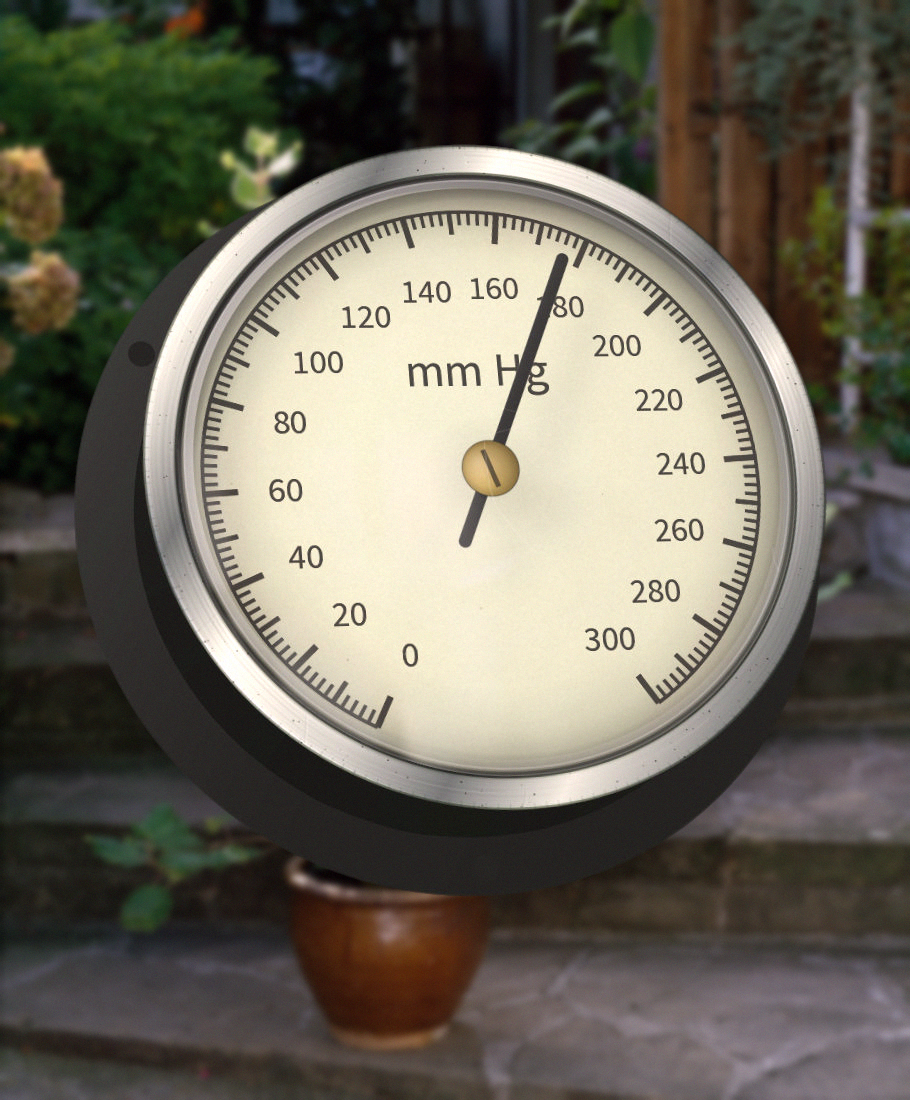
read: 176 mmHg
